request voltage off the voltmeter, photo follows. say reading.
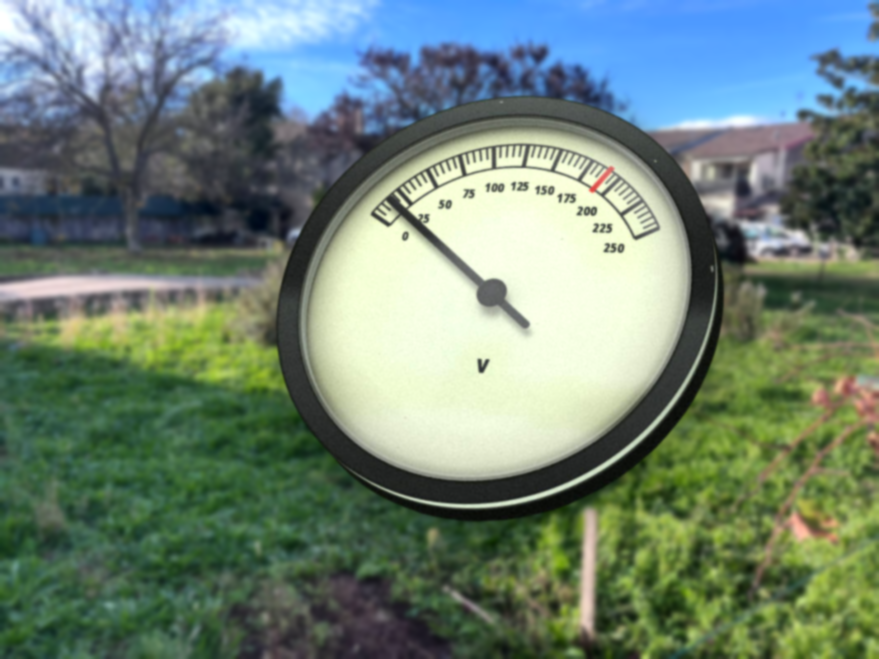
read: 15 V
